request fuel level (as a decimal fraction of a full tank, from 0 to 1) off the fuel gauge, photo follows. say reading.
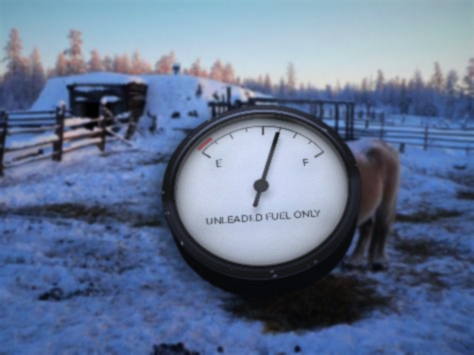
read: 0.625
